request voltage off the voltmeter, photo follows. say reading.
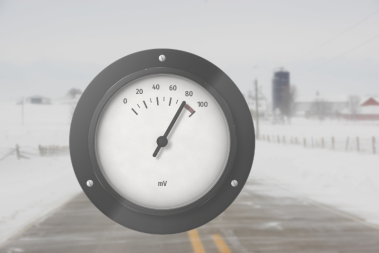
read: 80 mV
